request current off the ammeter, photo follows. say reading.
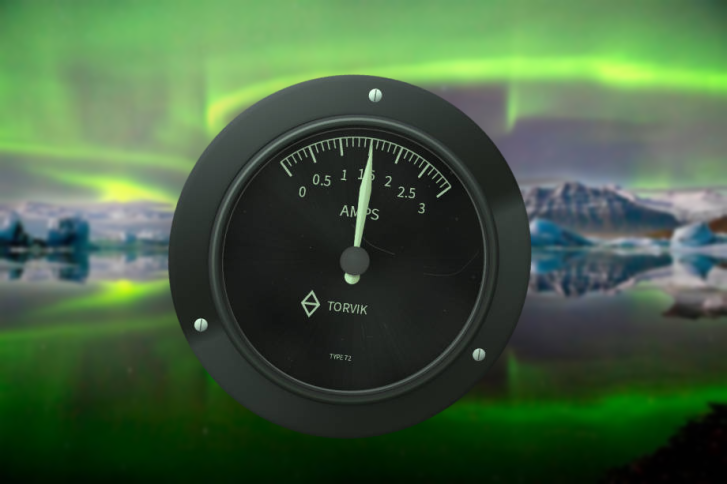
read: 1.5 A
